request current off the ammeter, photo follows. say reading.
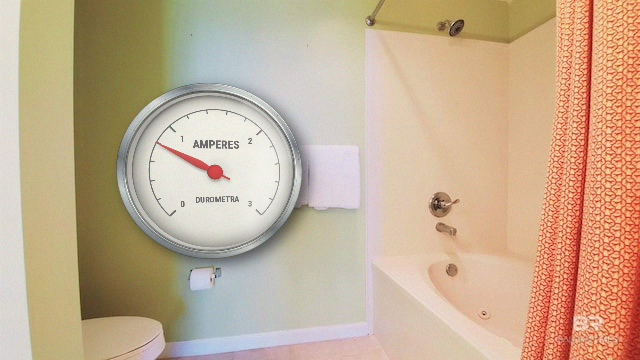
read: 0.8 A
